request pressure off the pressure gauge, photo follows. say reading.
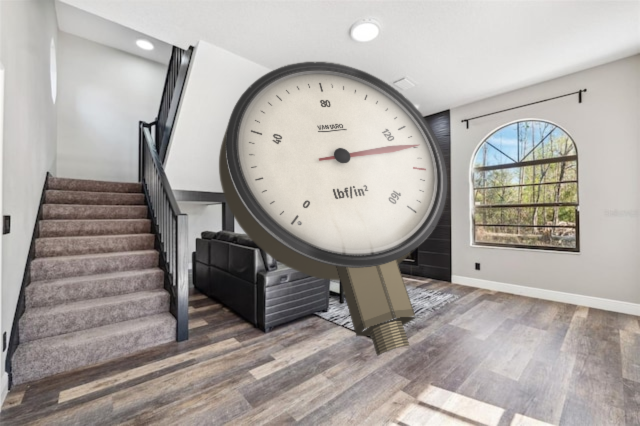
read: 130 psi
